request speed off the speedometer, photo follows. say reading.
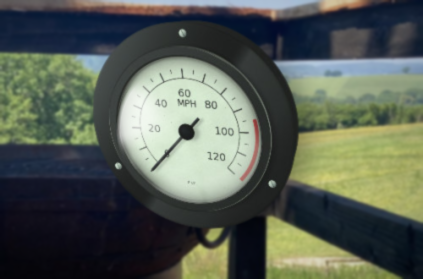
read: 0 mph
